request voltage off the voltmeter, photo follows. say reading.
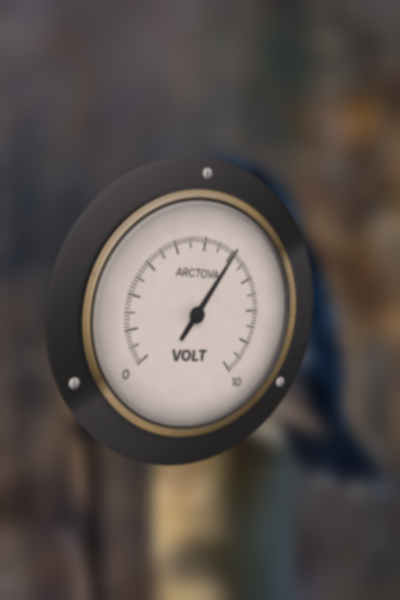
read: 6 V
